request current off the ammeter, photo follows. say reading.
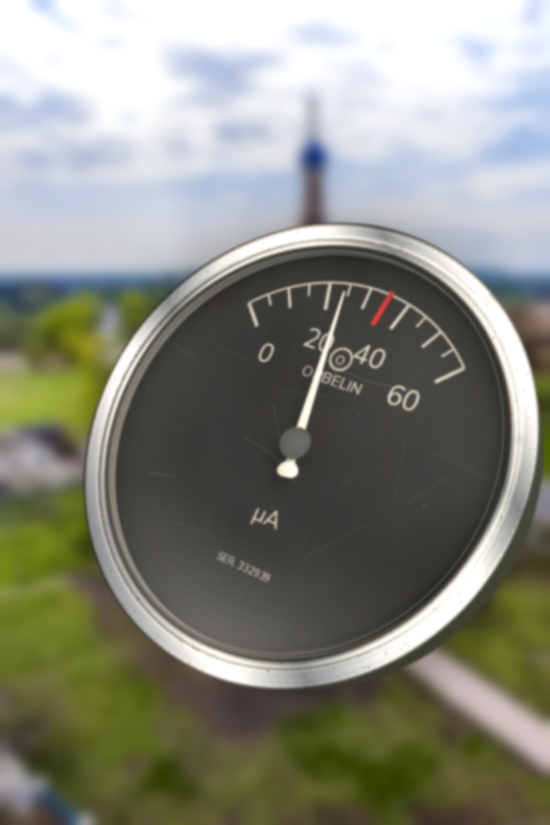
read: 25 µA
